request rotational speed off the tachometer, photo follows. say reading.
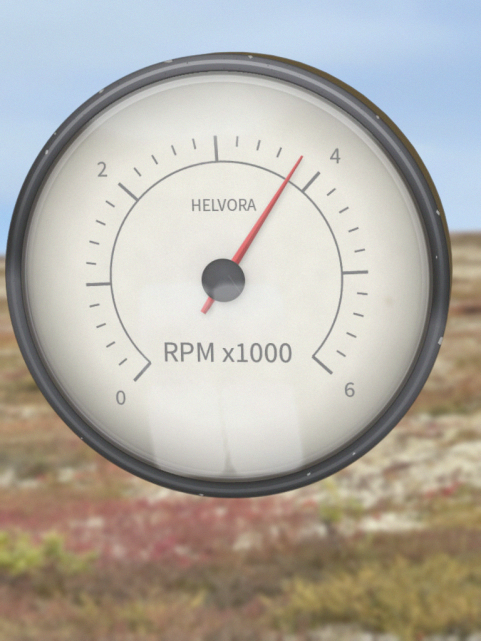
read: 3800 rpm
